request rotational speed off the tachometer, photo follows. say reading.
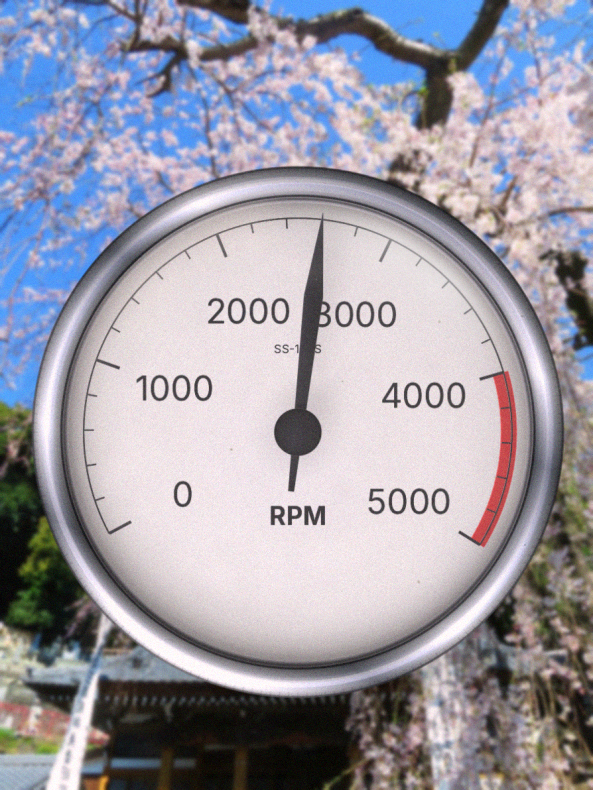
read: 2600 rpm
